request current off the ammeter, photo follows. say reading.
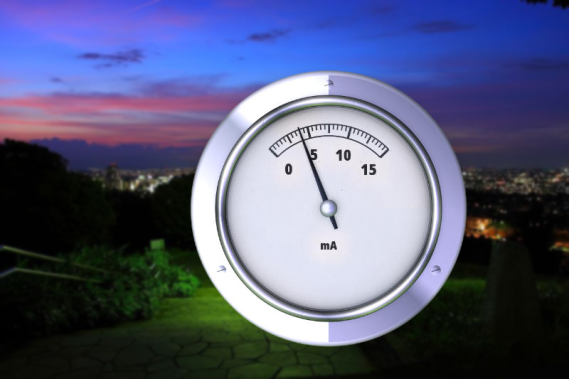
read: 4 mA
